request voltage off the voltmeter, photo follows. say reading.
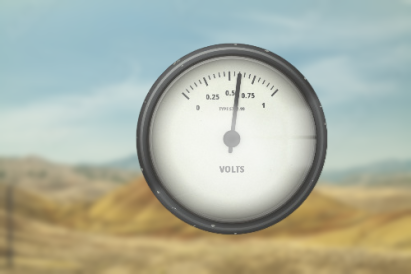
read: 0.6 V
